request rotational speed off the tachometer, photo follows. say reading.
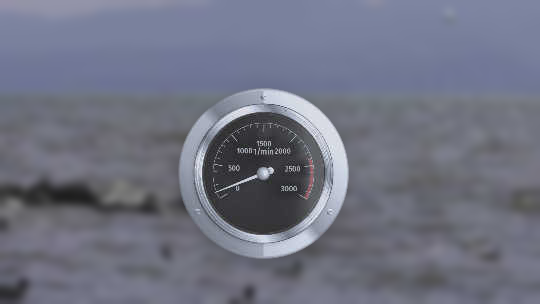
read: 100 rpm
